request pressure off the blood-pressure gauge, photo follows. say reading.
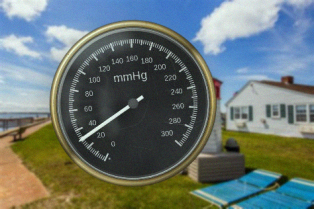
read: 30 mmHg
